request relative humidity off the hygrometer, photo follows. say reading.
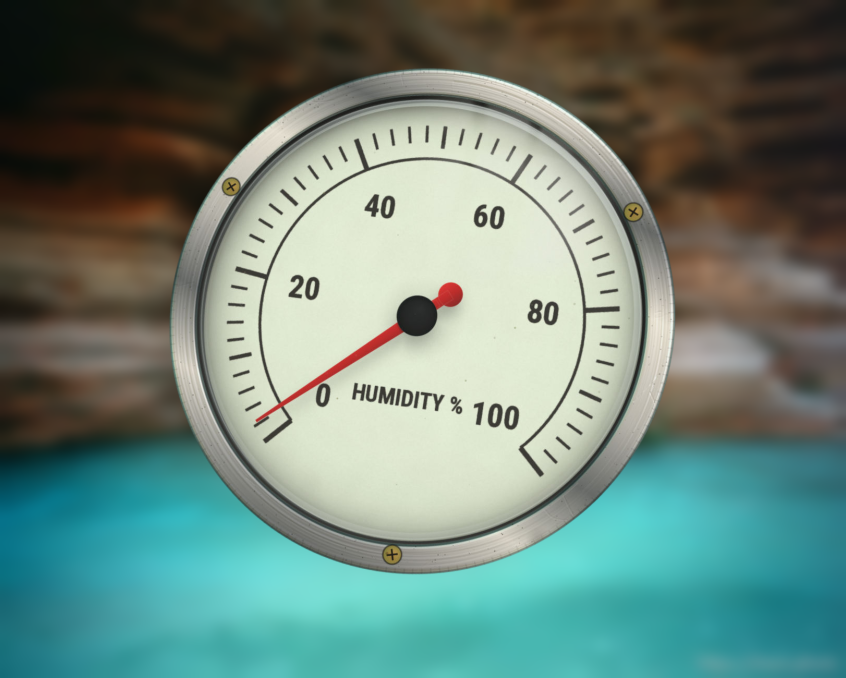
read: 2 %
